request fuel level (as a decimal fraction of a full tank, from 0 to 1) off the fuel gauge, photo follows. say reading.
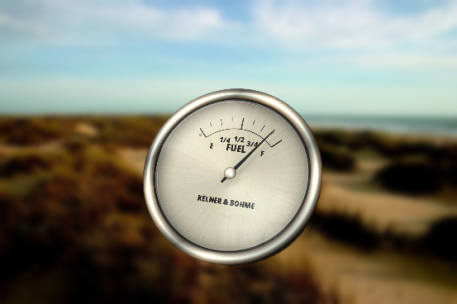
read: 0.875
